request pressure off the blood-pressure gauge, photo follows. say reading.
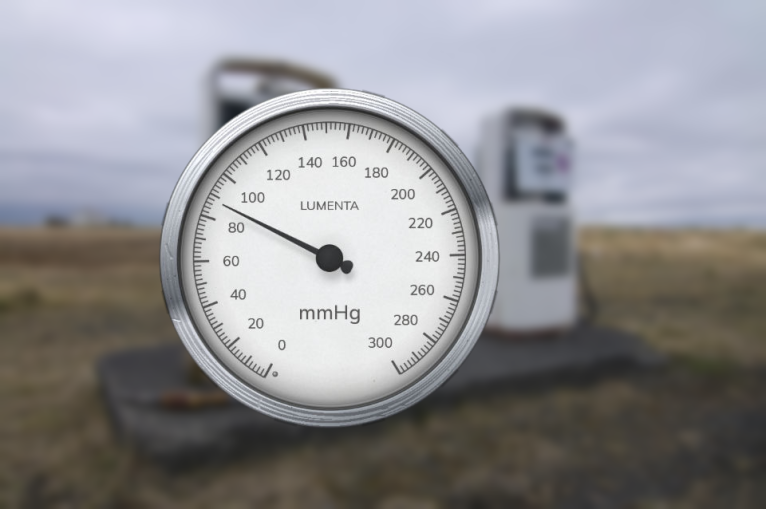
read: 88 mmHg
